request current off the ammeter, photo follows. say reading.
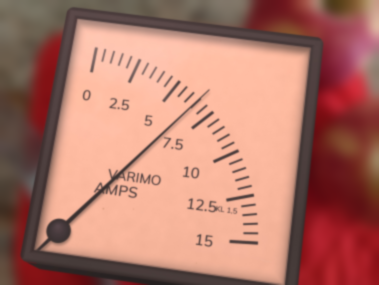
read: 6.5 A
